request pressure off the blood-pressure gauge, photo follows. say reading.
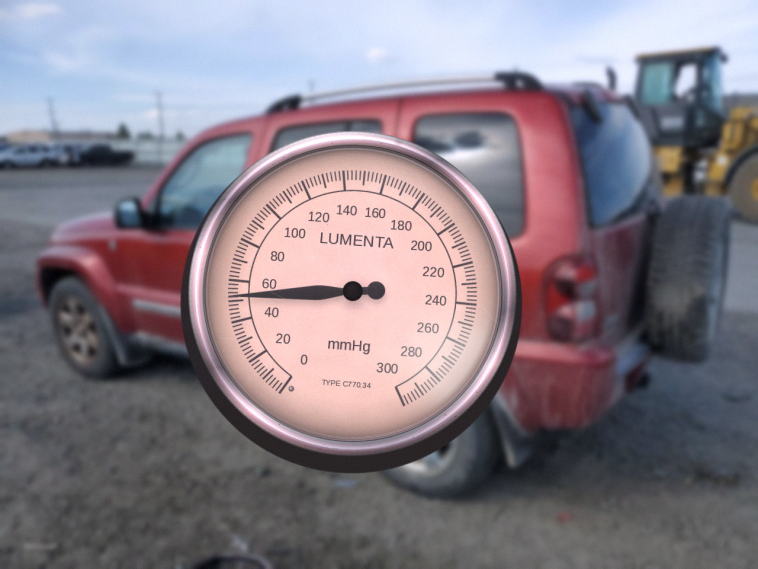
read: 52 mmHg
